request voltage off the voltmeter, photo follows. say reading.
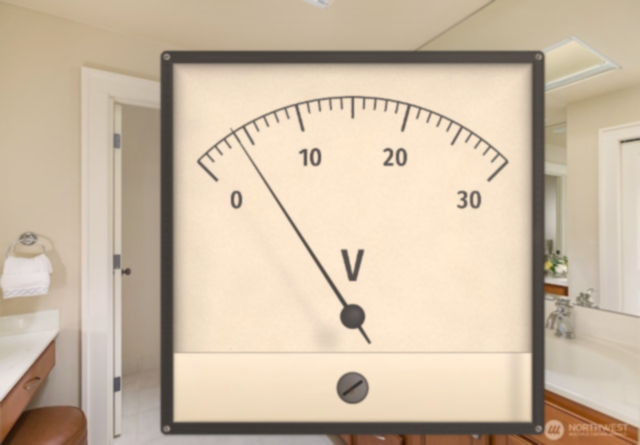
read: 4 V
